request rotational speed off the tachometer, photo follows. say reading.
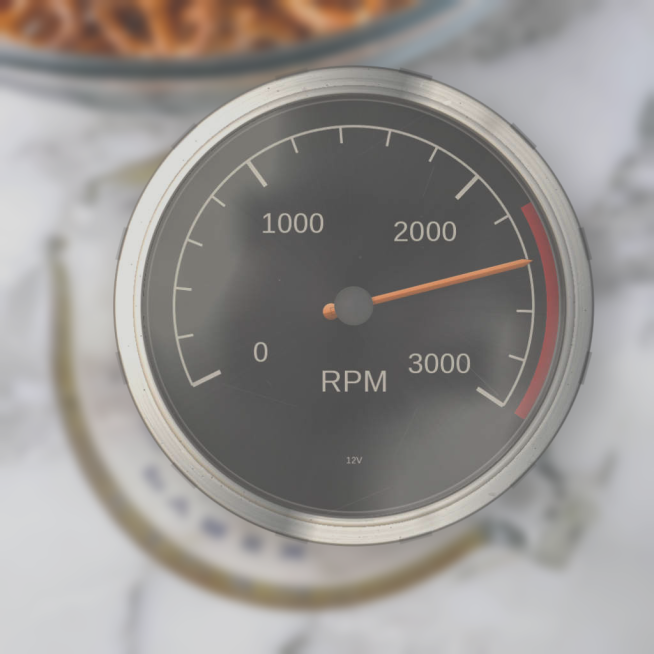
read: 2400 rpm
